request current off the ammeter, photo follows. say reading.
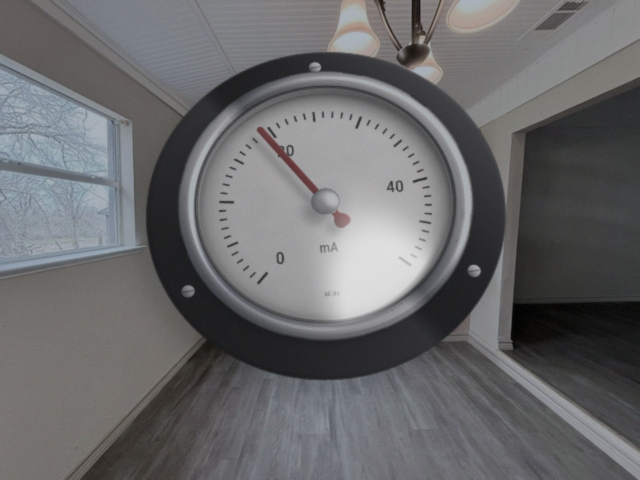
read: 19 mA
